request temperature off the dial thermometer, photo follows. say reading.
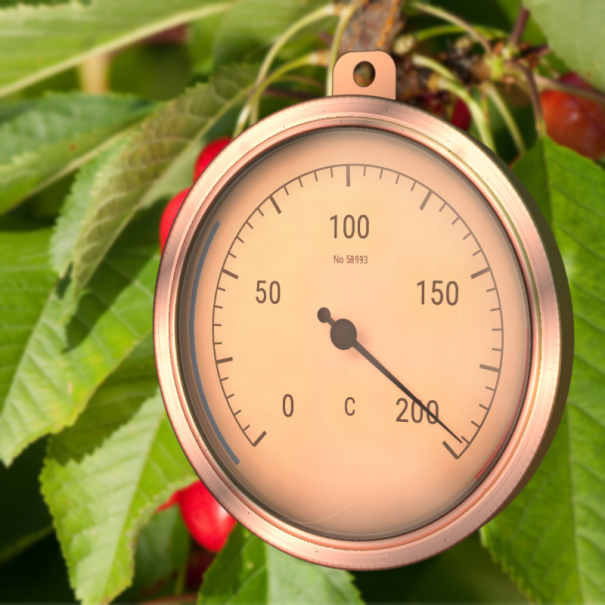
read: 195 °C
